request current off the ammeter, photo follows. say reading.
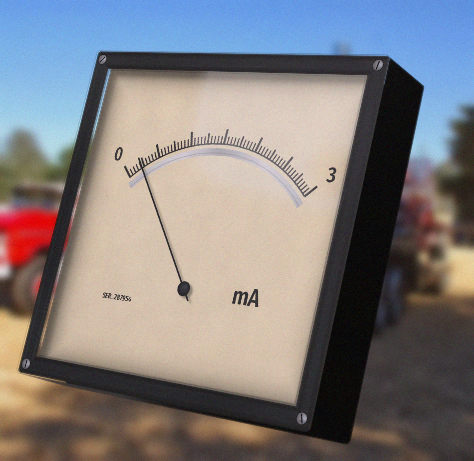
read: 0.25 mA
